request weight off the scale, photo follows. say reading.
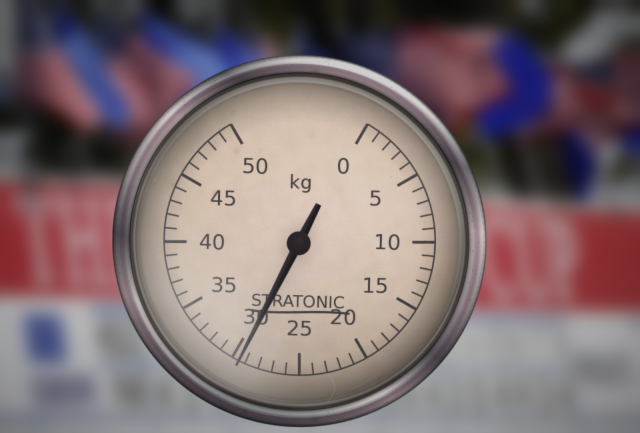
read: 29.5 kg
